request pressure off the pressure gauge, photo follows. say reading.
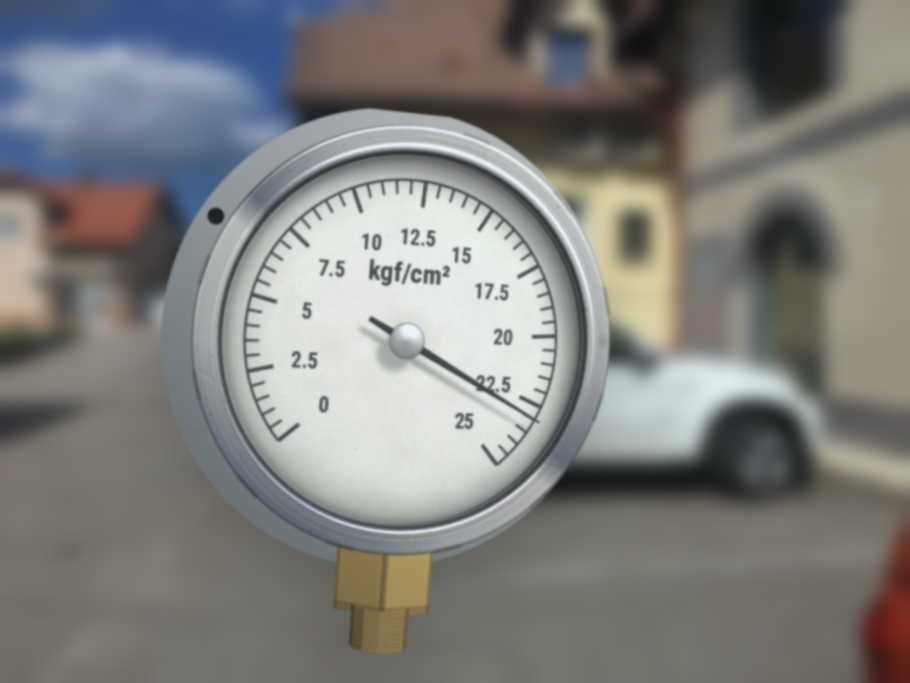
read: 23 kg/cm²
